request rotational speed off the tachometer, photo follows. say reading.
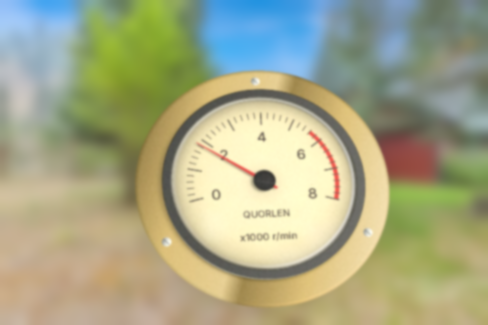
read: 1800 rpm
